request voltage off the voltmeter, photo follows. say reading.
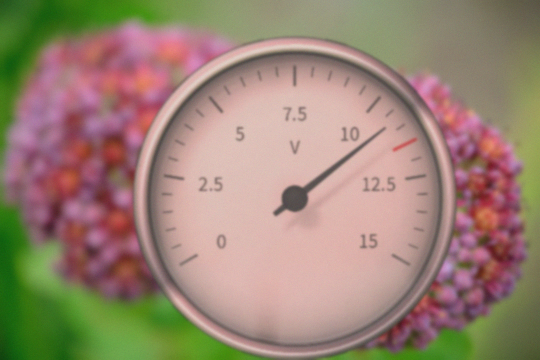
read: 10.75 V
